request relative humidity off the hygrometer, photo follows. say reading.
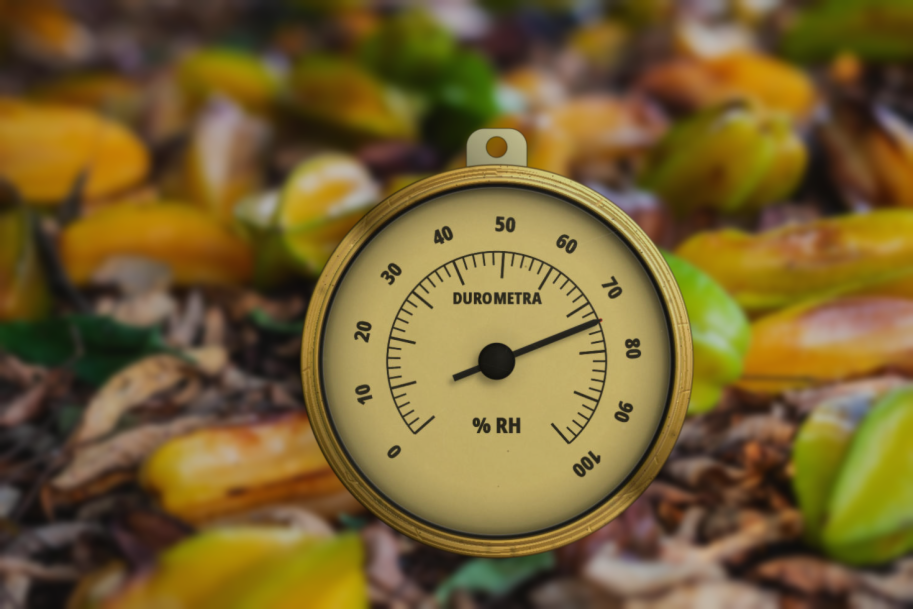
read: 74 %
